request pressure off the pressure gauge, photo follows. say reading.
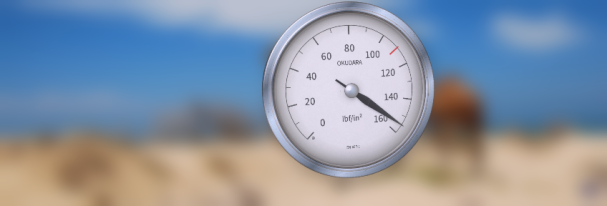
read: 155 psi
